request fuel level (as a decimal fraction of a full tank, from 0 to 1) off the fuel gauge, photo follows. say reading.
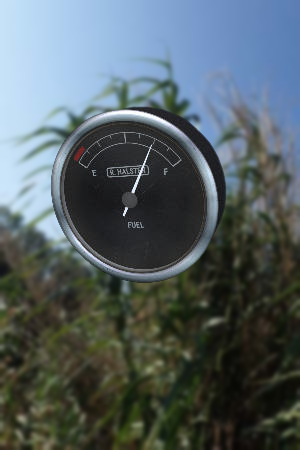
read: 0.75
